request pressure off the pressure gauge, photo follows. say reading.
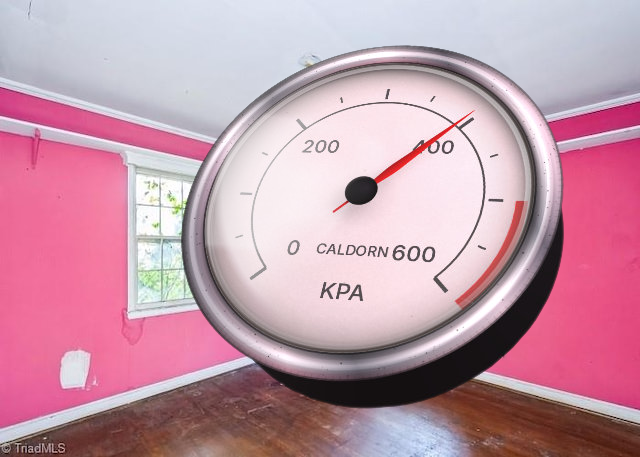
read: 400 kPa
